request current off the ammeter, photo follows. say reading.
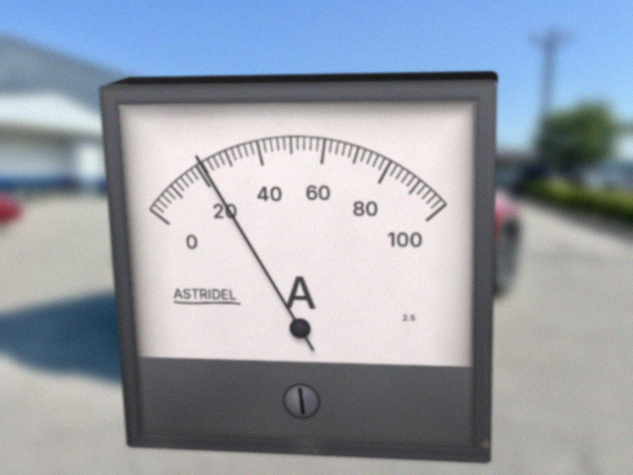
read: 22 A
